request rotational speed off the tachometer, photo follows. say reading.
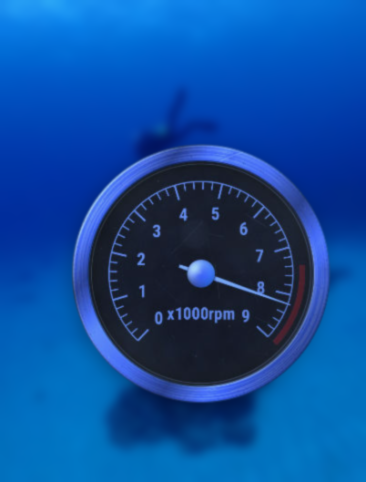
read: 8200 rpm
